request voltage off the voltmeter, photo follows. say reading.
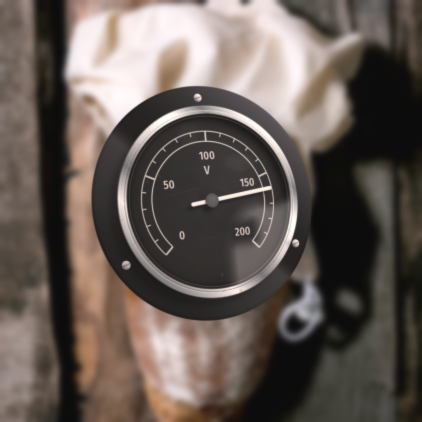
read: 160 V
